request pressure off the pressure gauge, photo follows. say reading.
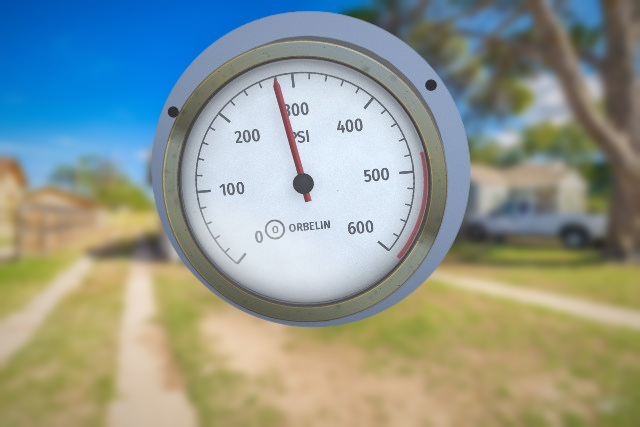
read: 280 psi
